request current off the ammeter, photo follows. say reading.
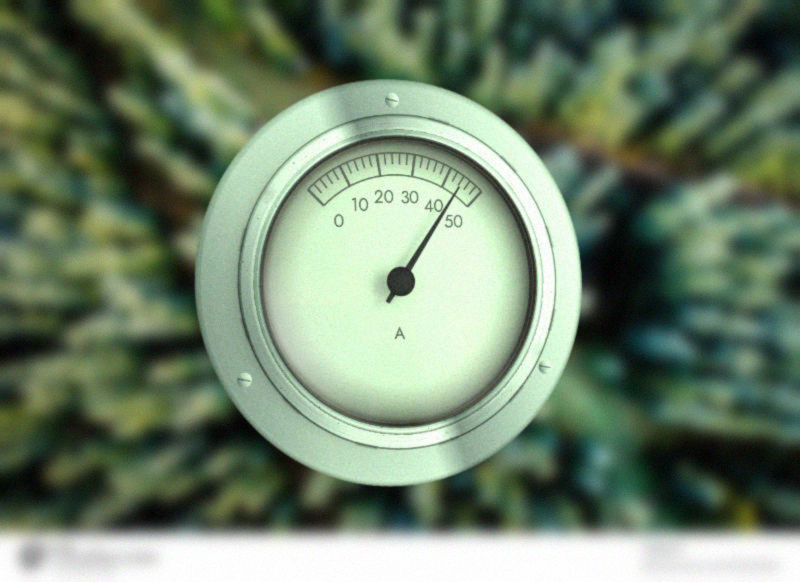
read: 44 A
